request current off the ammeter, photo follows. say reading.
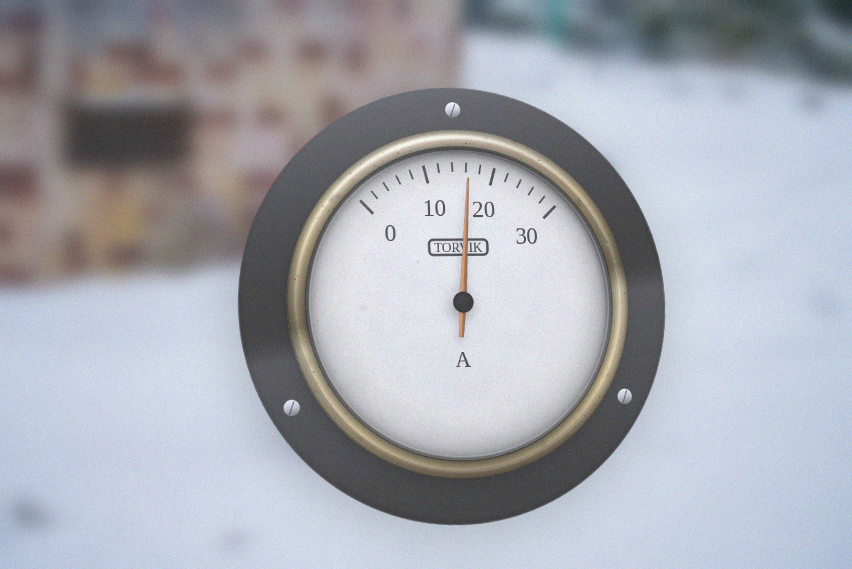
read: 16 A
